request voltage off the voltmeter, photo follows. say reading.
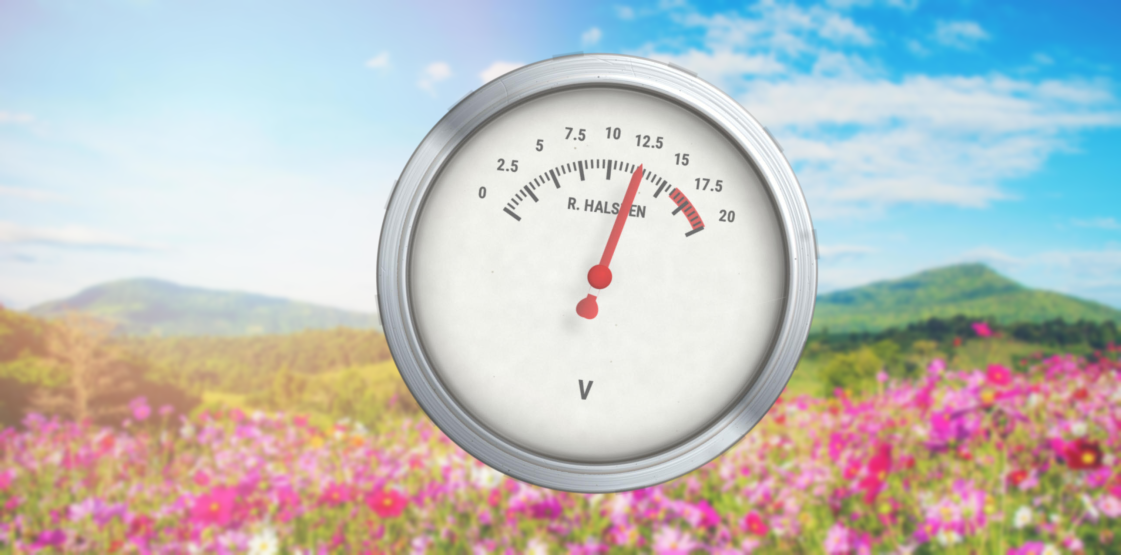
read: 12.5 V
